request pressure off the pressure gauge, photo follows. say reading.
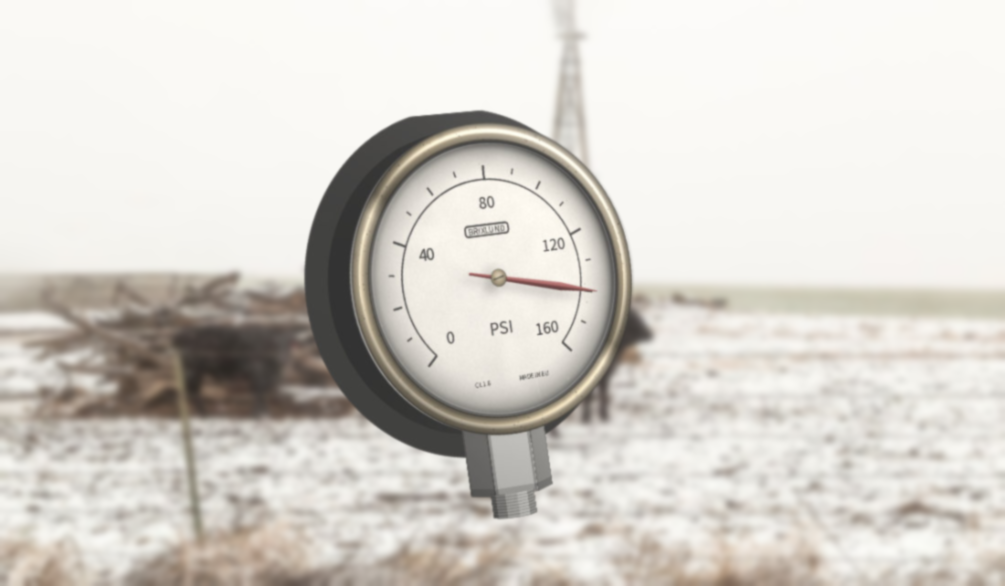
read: 140 psi
